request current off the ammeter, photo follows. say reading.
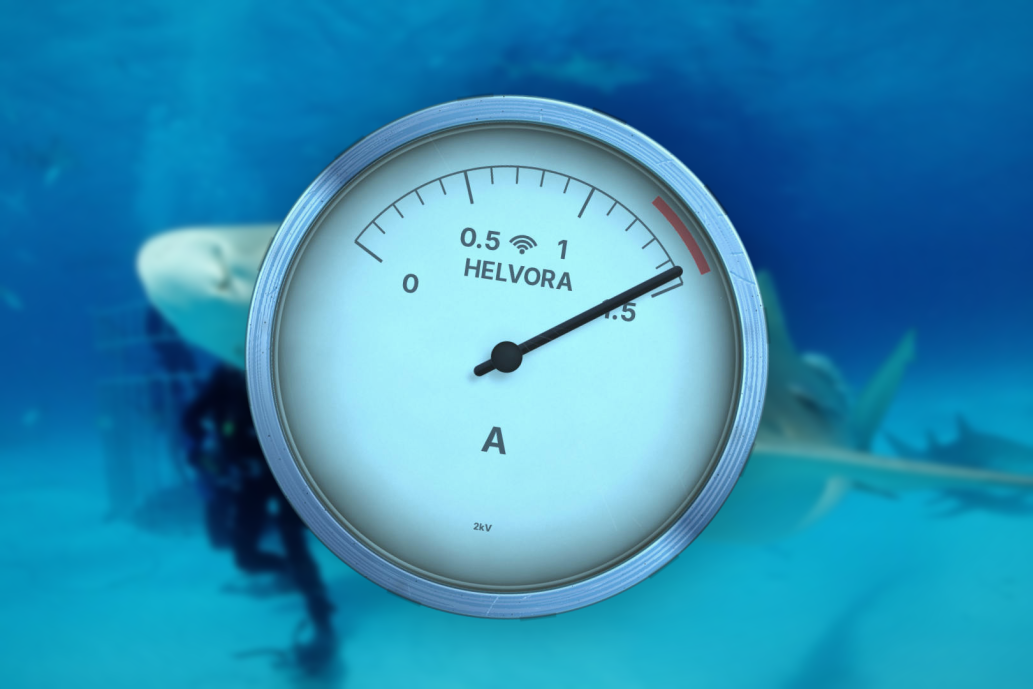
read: 1.45 A
